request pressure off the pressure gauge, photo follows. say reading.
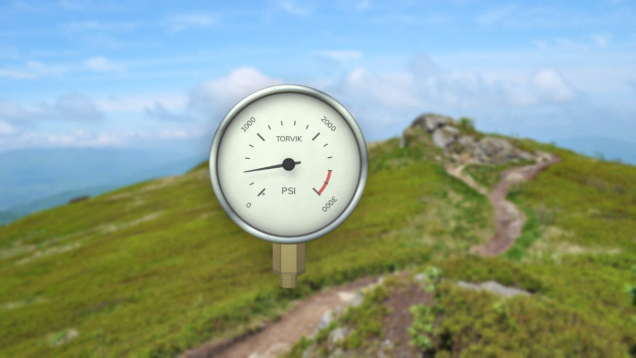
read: 400 psi
